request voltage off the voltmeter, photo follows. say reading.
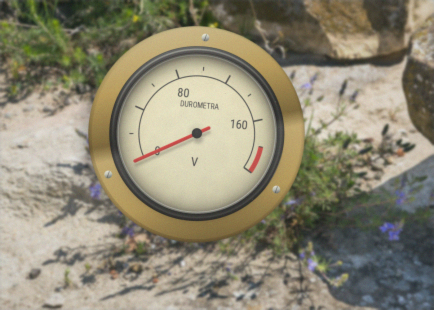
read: 0 V
